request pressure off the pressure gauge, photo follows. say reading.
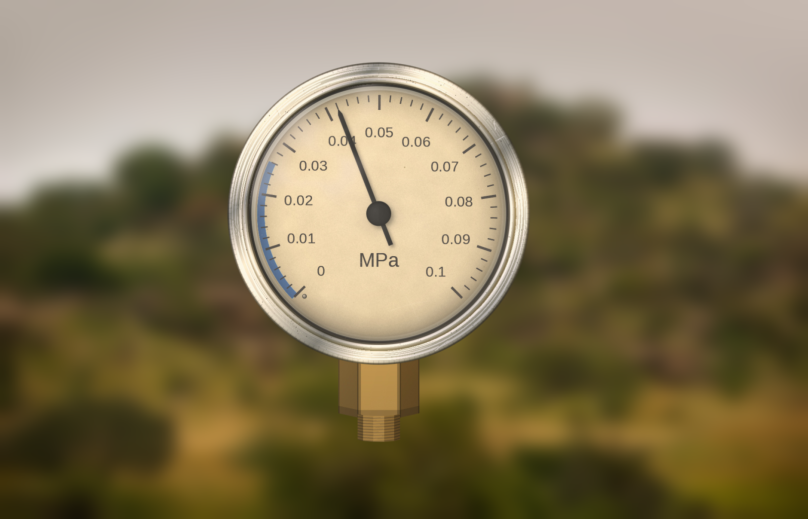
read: 0.042 MPa
